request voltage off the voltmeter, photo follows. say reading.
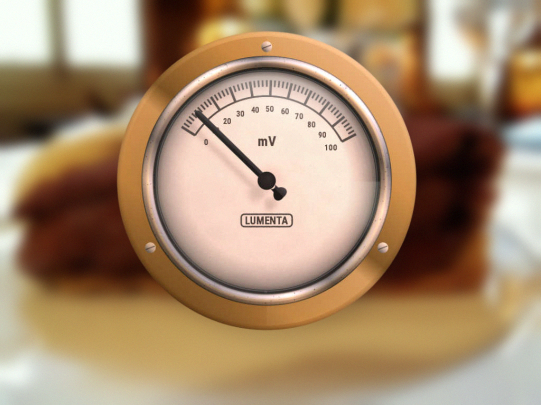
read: 10 mV
